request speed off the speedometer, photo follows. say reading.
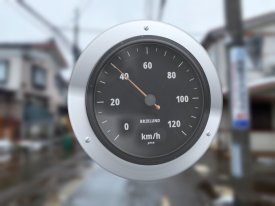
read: 40 km/h
